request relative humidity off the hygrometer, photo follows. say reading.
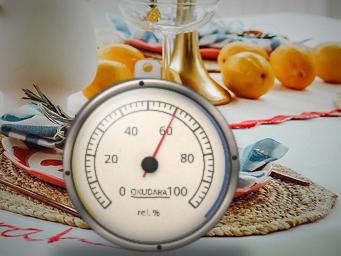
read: 60 %
